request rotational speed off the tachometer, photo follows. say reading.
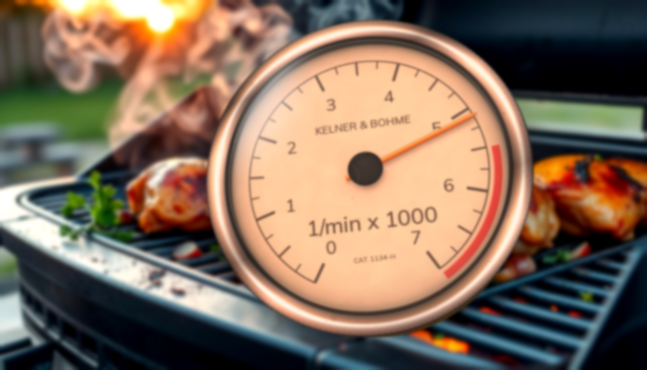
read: 5125 rpm
